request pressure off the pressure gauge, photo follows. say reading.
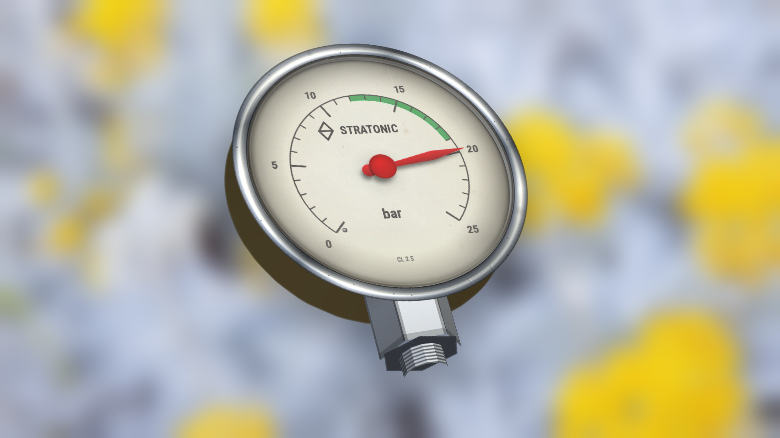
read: 20 bar
